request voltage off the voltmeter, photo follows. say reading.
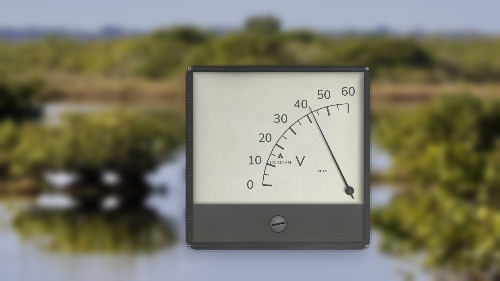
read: 42.5 V
